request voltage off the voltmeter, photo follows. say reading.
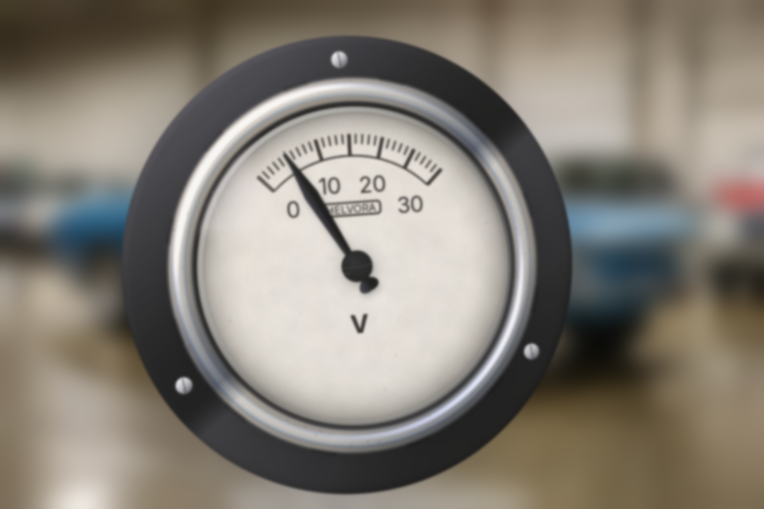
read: 5 V
